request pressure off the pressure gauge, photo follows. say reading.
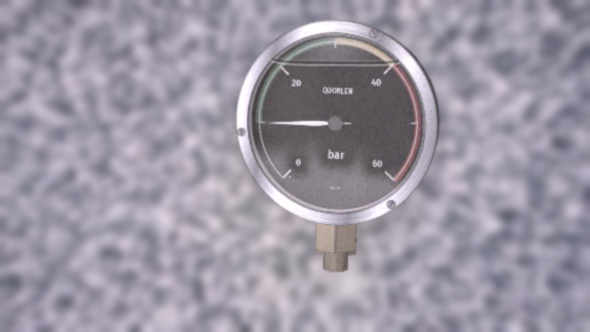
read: 10 bar
